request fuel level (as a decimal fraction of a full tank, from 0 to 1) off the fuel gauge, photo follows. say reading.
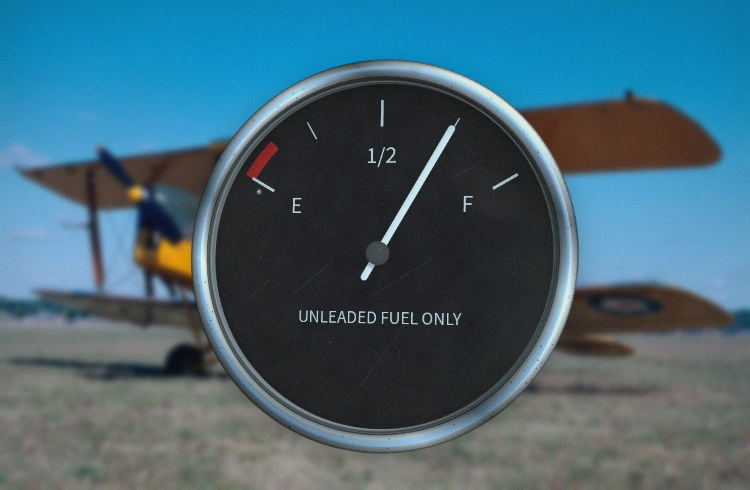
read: 0.75
